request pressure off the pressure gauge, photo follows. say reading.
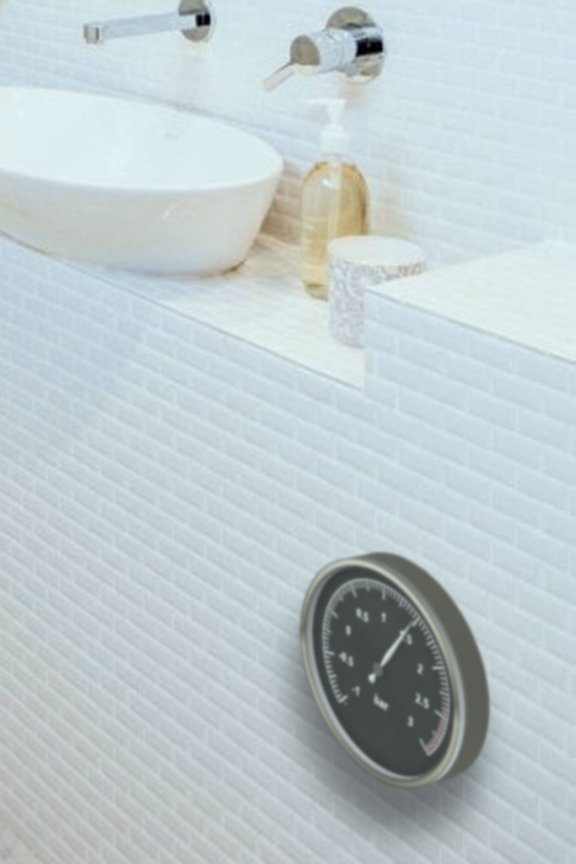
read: 1.5 bar
